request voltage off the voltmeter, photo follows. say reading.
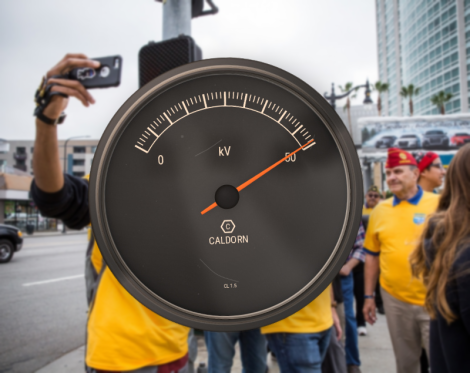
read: 49 kV
